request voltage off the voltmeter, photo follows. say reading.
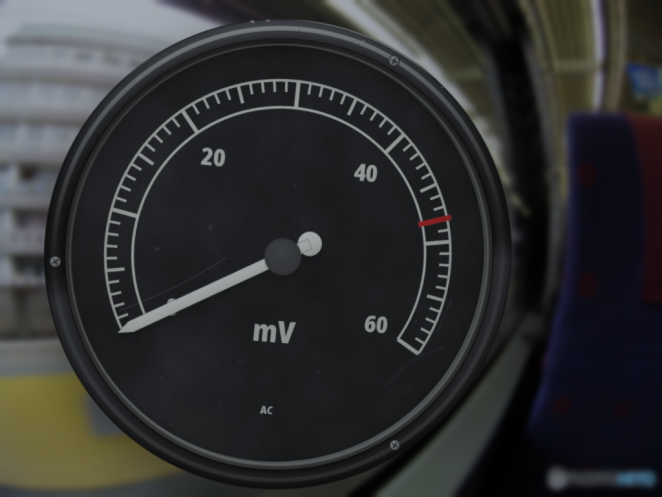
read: 0 mV
